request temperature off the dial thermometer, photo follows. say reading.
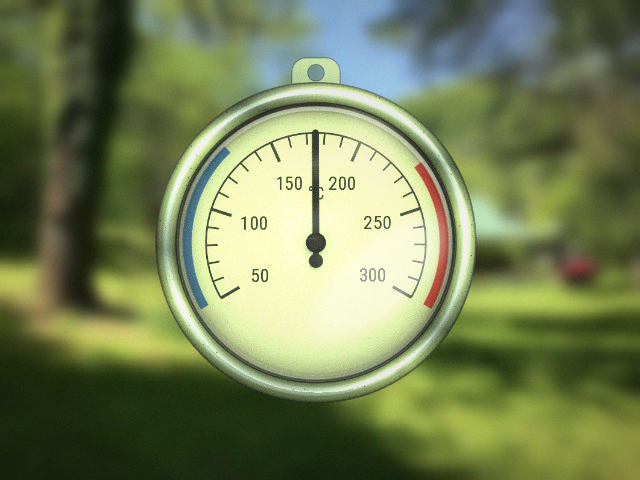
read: 175 °C
